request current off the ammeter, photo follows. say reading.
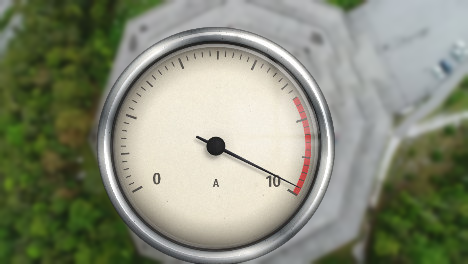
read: 9.8 A
